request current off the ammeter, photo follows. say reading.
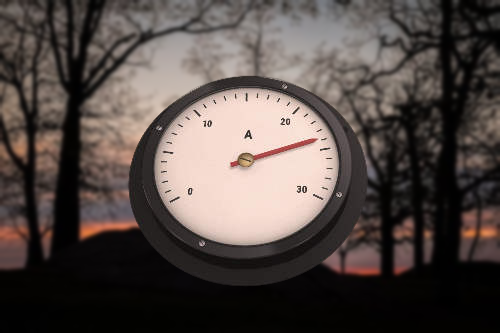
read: 24 A
